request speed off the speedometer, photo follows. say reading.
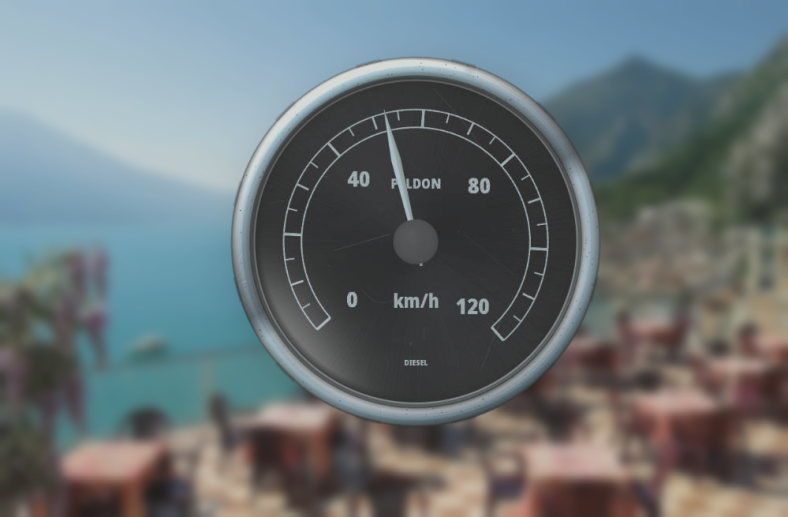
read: 52.5 km/h
